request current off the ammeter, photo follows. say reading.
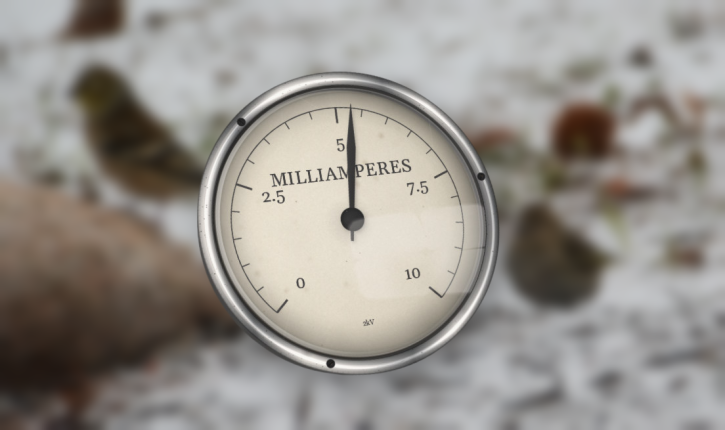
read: 5.25 mA
